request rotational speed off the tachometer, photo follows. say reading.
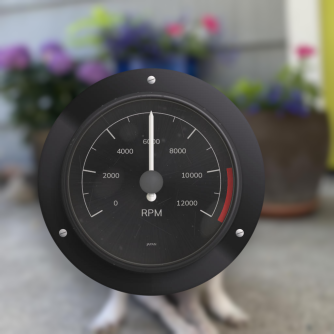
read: 6000 rpm
